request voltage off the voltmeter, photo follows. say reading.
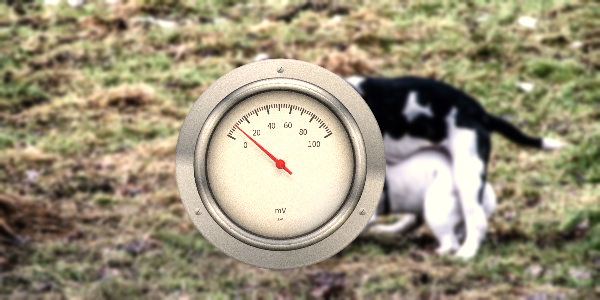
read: 10 mV
